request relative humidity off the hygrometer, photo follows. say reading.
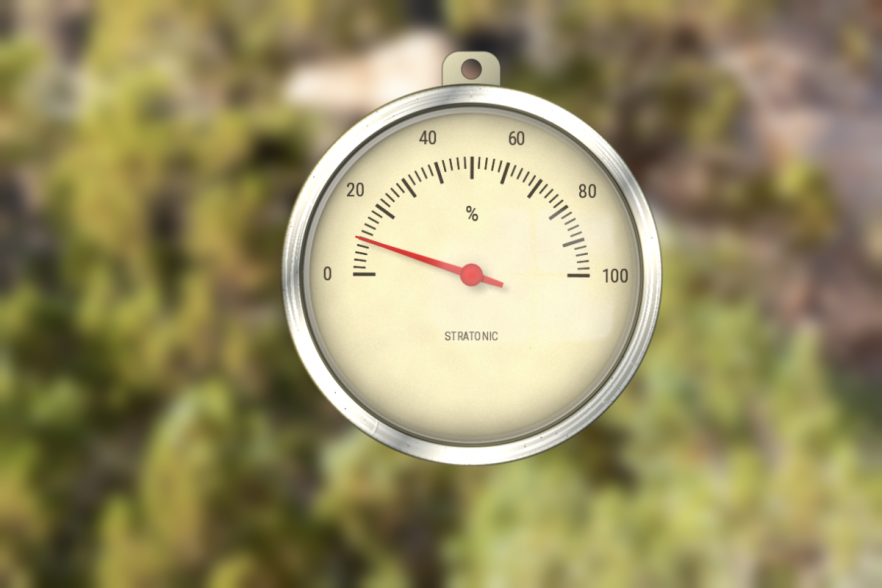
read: 10 %
